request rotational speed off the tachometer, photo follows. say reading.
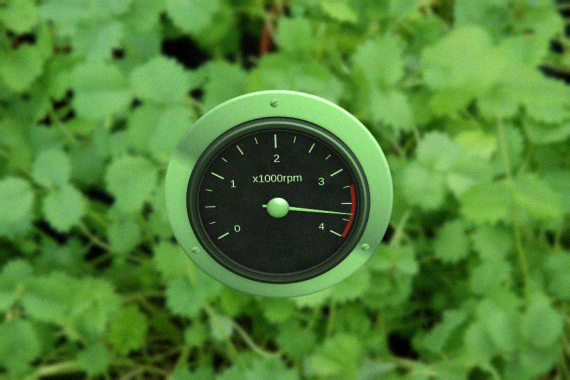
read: 3625 rpm
